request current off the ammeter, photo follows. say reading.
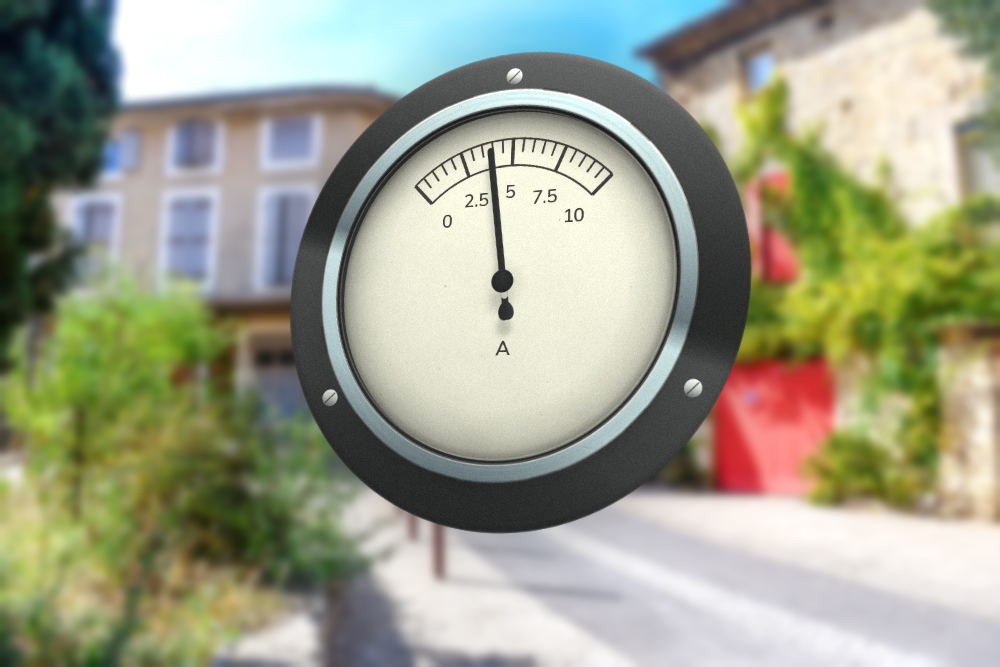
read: 4 A
